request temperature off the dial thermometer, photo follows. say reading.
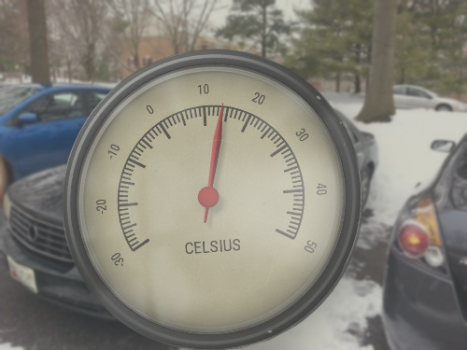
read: 14 °C
